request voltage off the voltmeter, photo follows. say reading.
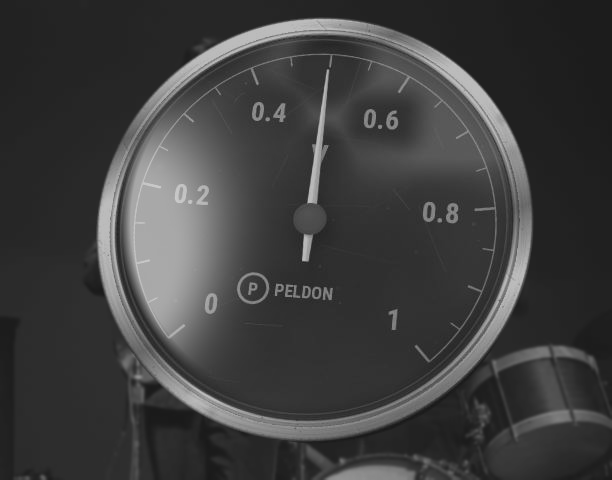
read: 0.5 V
